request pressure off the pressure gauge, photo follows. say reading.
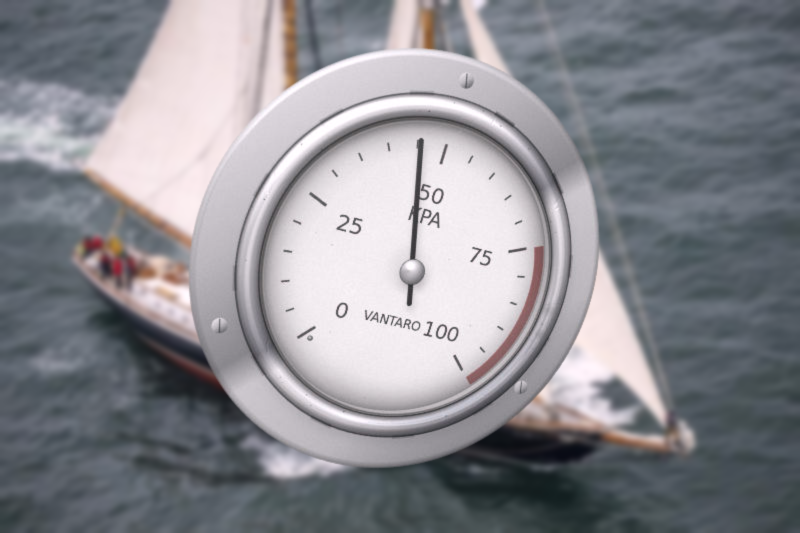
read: 45 kPa
